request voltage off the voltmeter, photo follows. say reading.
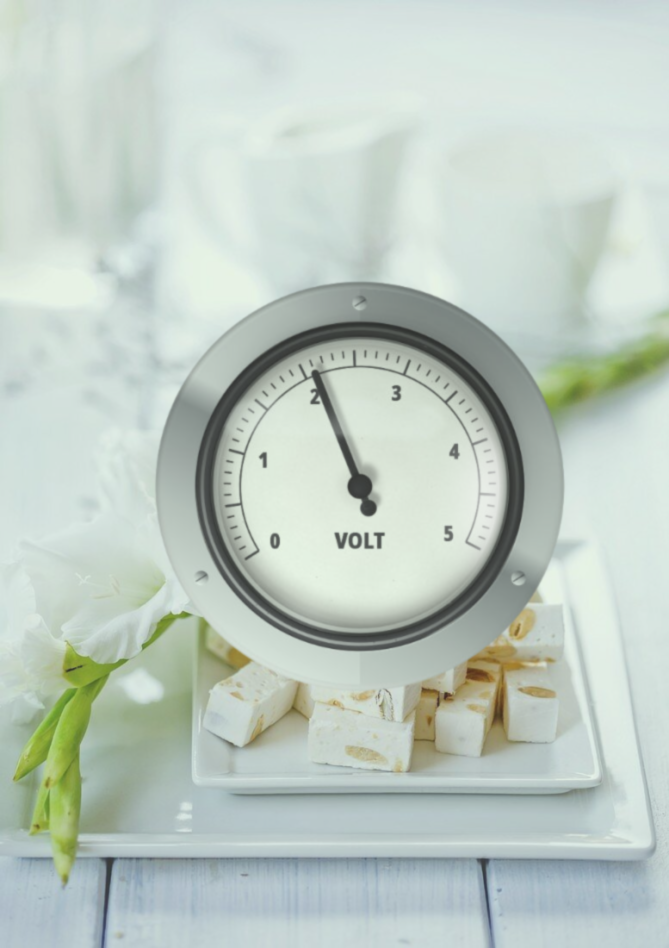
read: 2.1 V
